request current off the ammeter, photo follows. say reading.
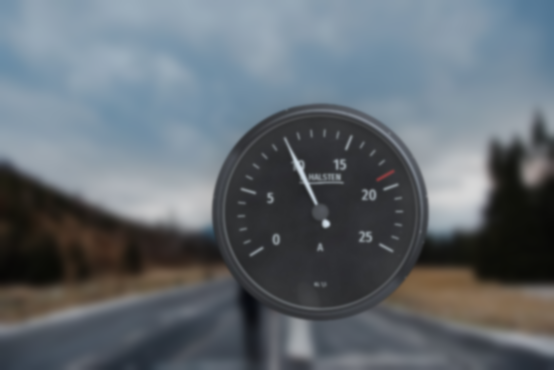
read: 10 A
